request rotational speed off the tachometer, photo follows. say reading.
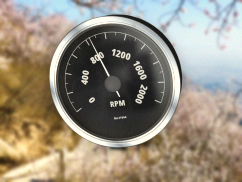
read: 850 rpm
